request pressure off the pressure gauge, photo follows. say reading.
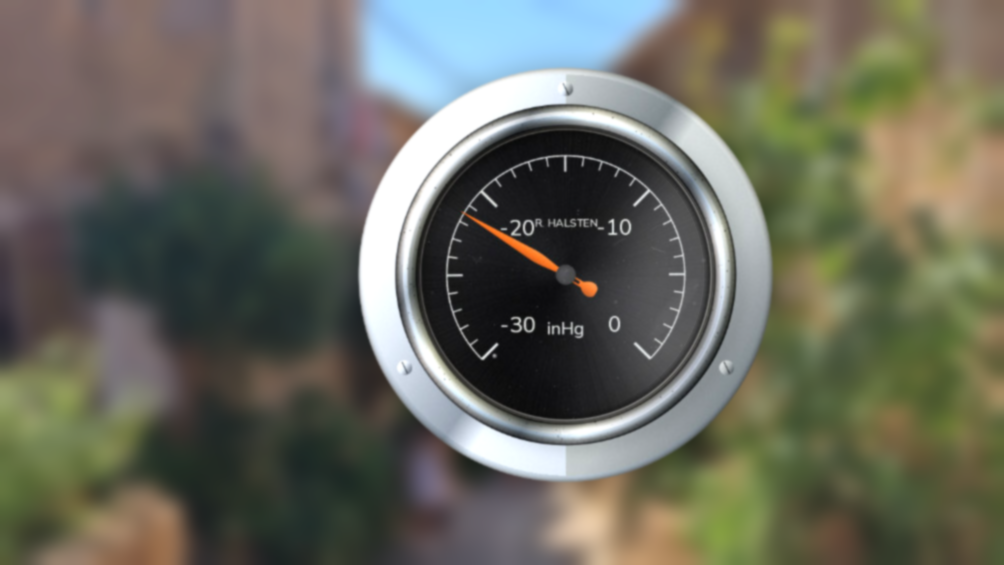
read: -21.5 inHg
